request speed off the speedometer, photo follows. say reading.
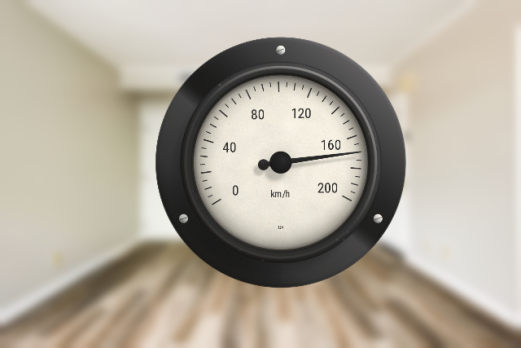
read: 170 km/h
